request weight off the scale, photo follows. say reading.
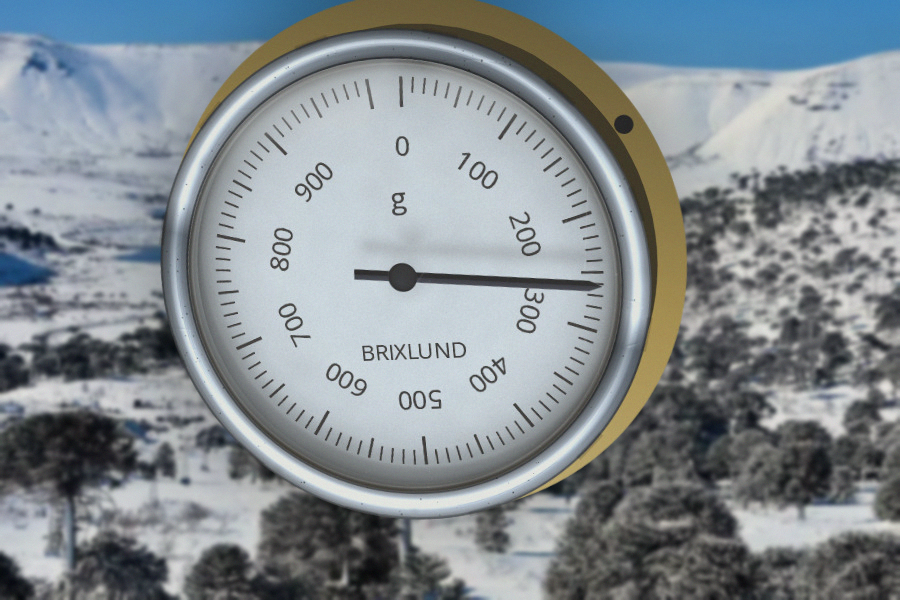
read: 260 g
